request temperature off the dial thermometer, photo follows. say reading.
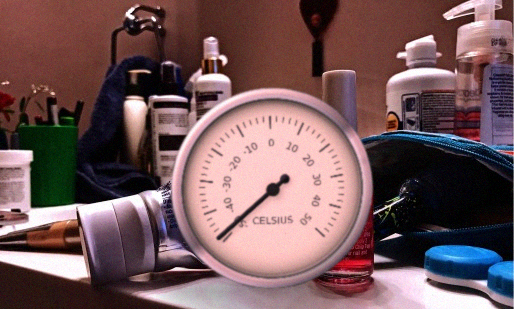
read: -48 °C
